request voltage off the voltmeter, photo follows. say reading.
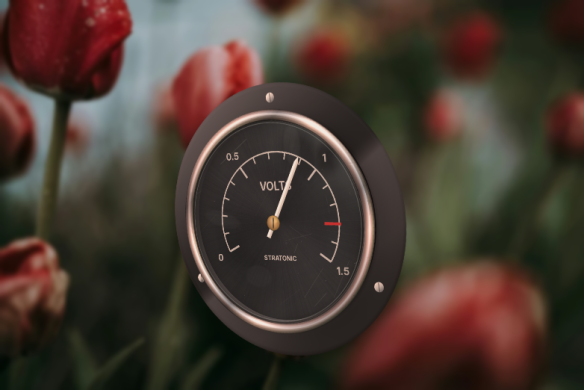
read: 0.9 V
